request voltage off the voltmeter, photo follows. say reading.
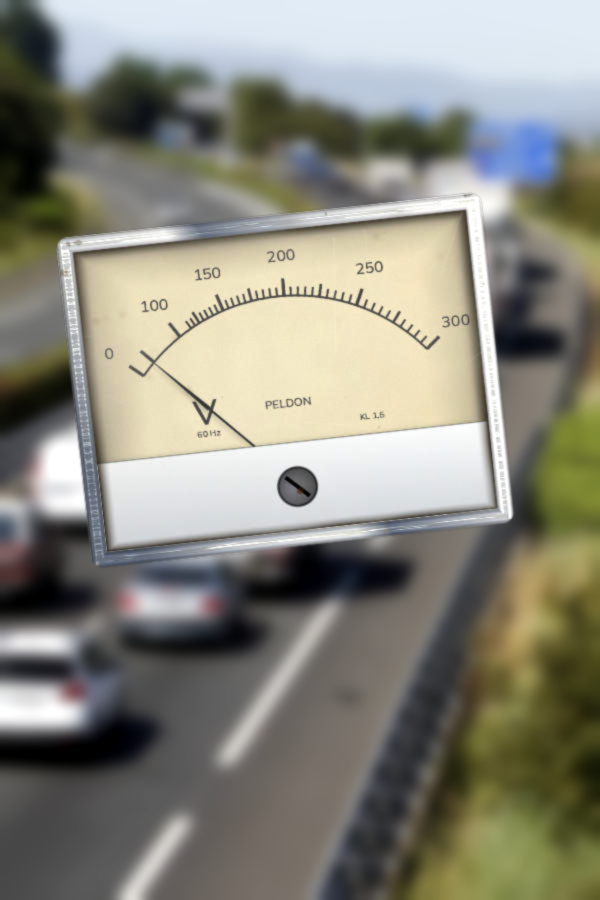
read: 50 V
